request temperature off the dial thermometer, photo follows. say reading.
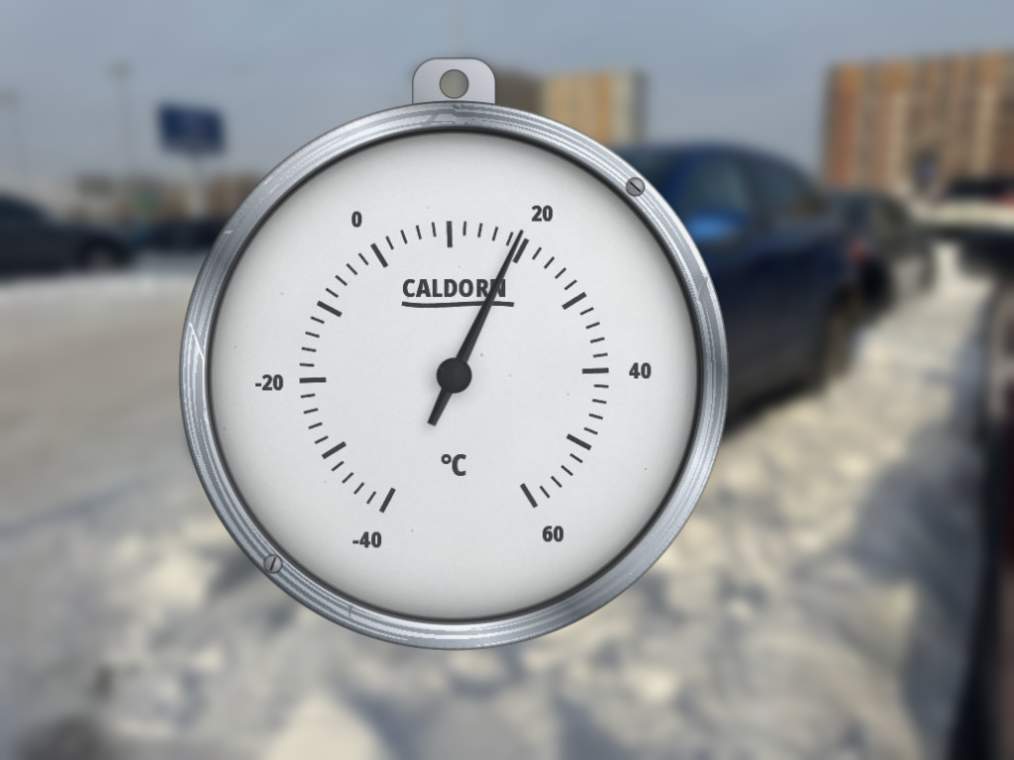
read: 19 °C
